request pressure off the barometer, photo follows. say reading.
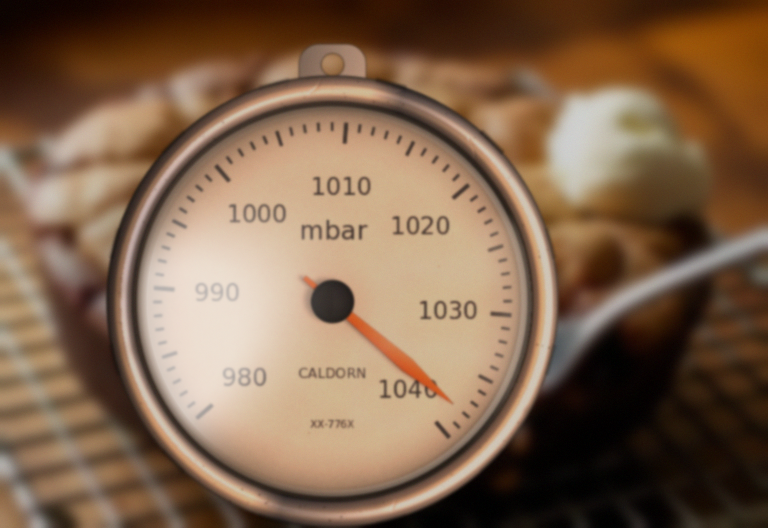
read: 1038 mbar
